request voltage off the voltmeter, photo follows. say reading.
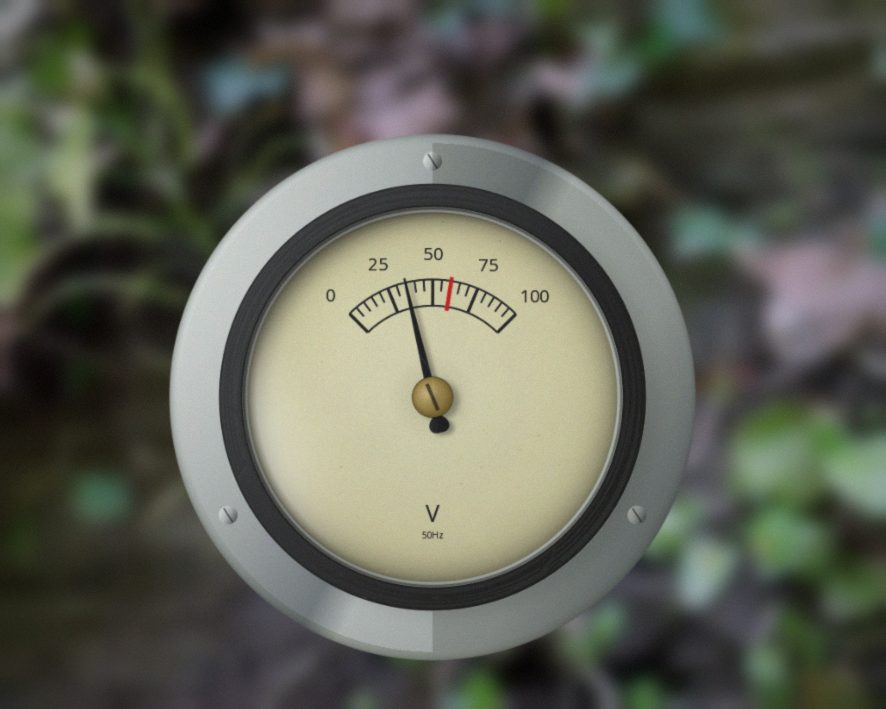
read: 35 V
